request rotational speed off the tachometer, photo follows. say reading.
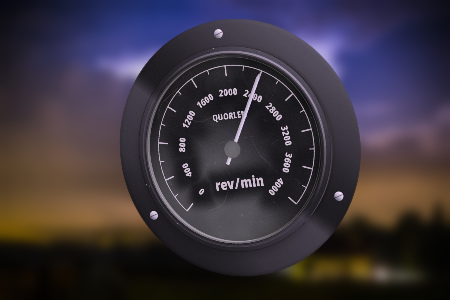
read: 2400 rpm
